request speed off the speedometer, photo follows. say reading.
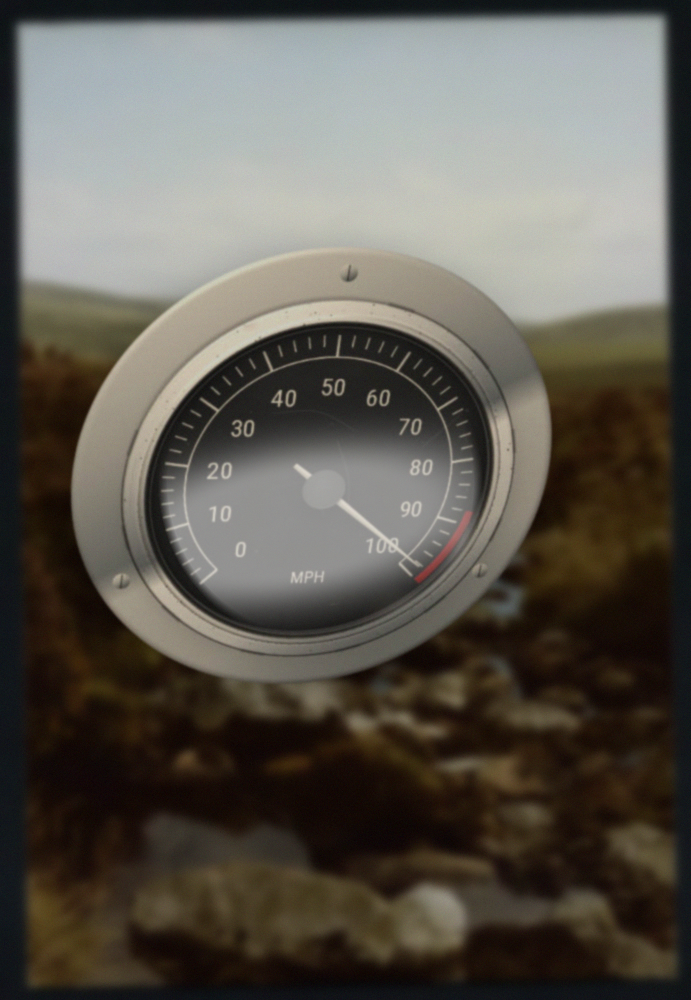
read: 98 mph
